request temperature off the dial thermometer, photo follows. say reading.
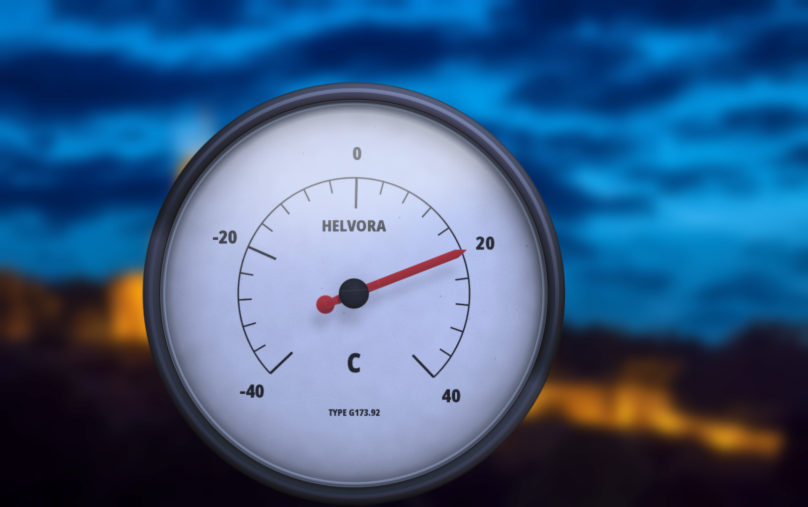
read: 20 °C
